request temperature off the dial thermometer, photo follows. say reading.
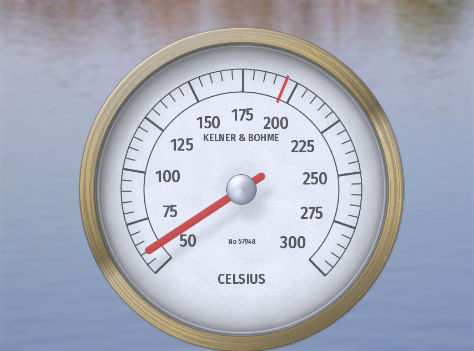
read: 60 °C
